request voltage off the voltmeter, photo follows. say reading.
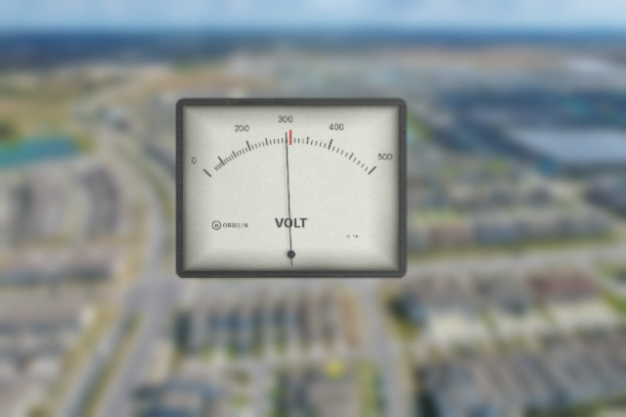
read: 300 V
